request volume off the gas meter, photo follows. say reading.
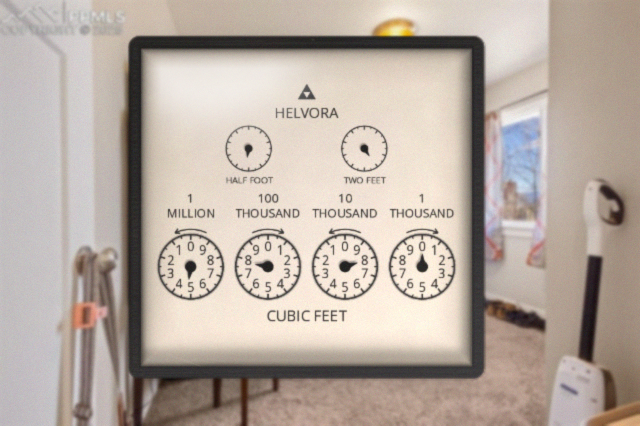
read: 478000 ft³
